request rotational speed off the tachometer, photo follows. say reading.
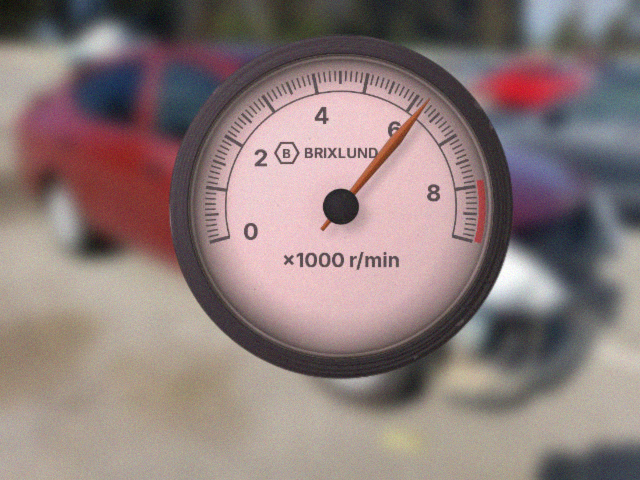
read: 6200 rpm
